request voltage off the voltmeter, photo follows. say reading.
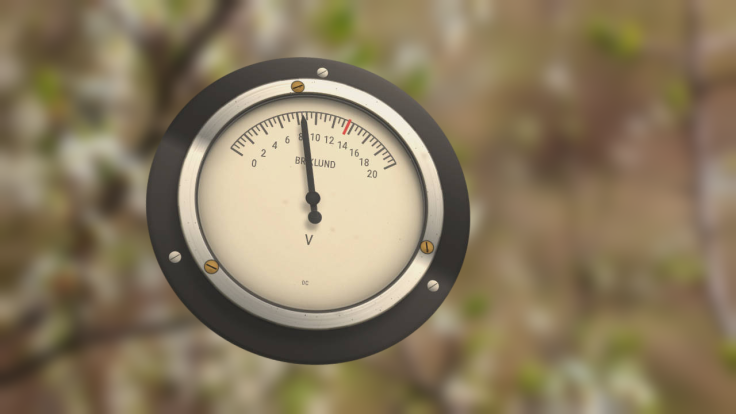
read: 8.5 V
